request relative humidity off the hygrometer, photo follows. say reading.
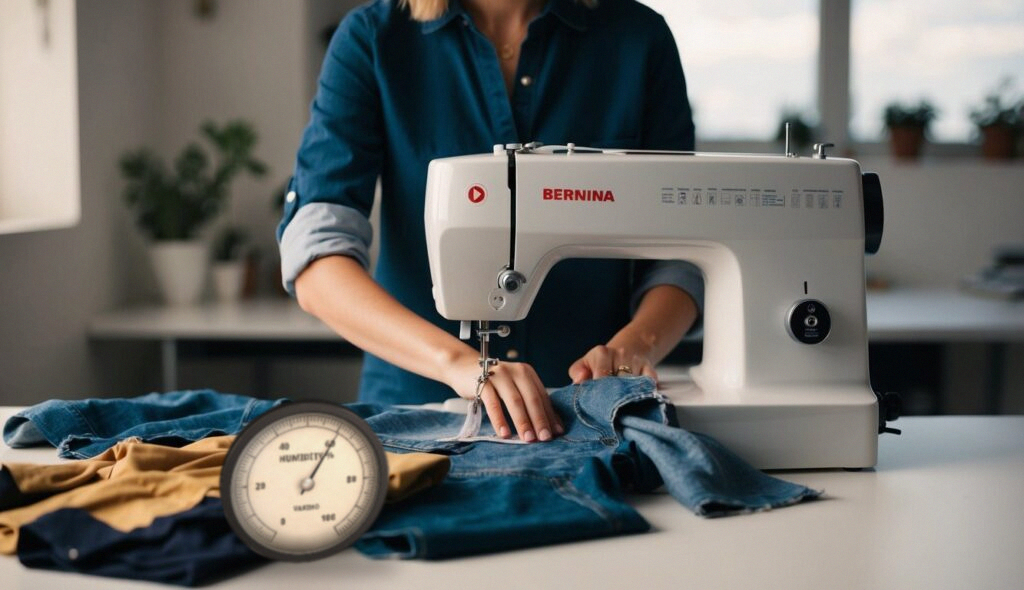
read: 60 %
